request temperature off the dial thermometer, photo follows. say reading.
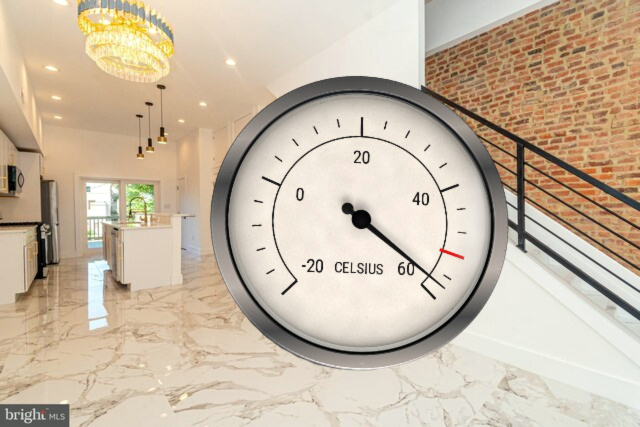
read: 58 °C
